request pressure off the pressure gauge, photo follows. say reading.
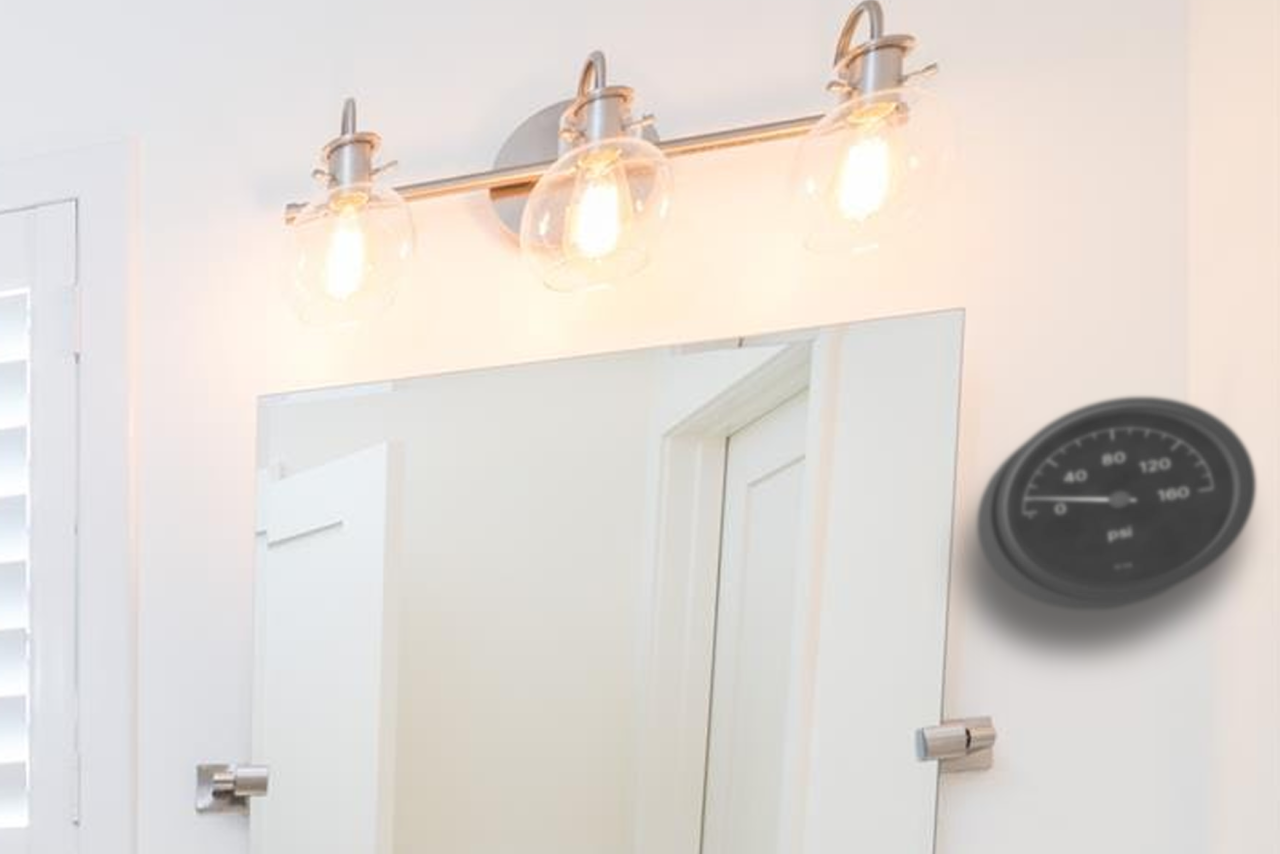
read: 10 psi
